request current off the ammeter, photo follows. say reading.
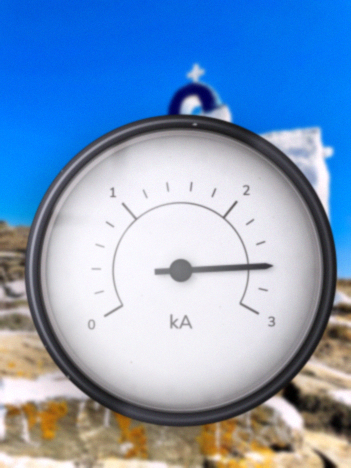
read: 2.6 kA
